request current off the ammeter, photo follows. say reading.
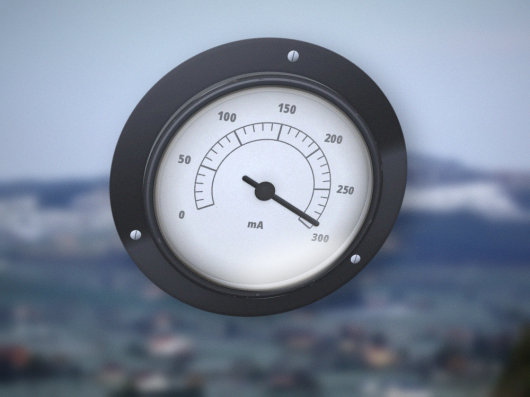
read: 290 mA
